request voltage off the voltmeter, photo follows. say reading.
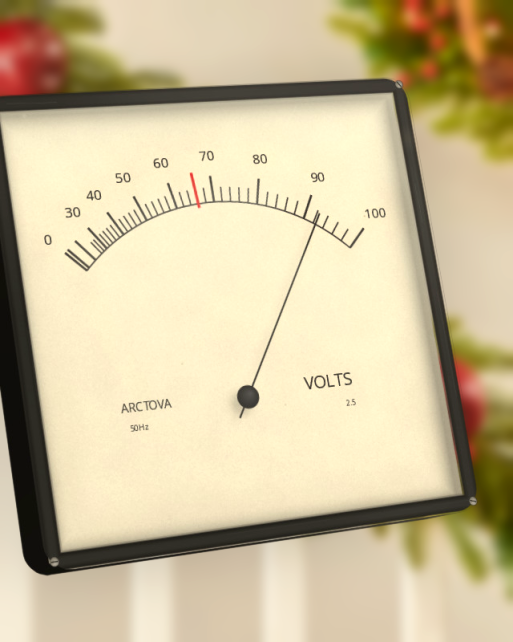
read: 92 V
